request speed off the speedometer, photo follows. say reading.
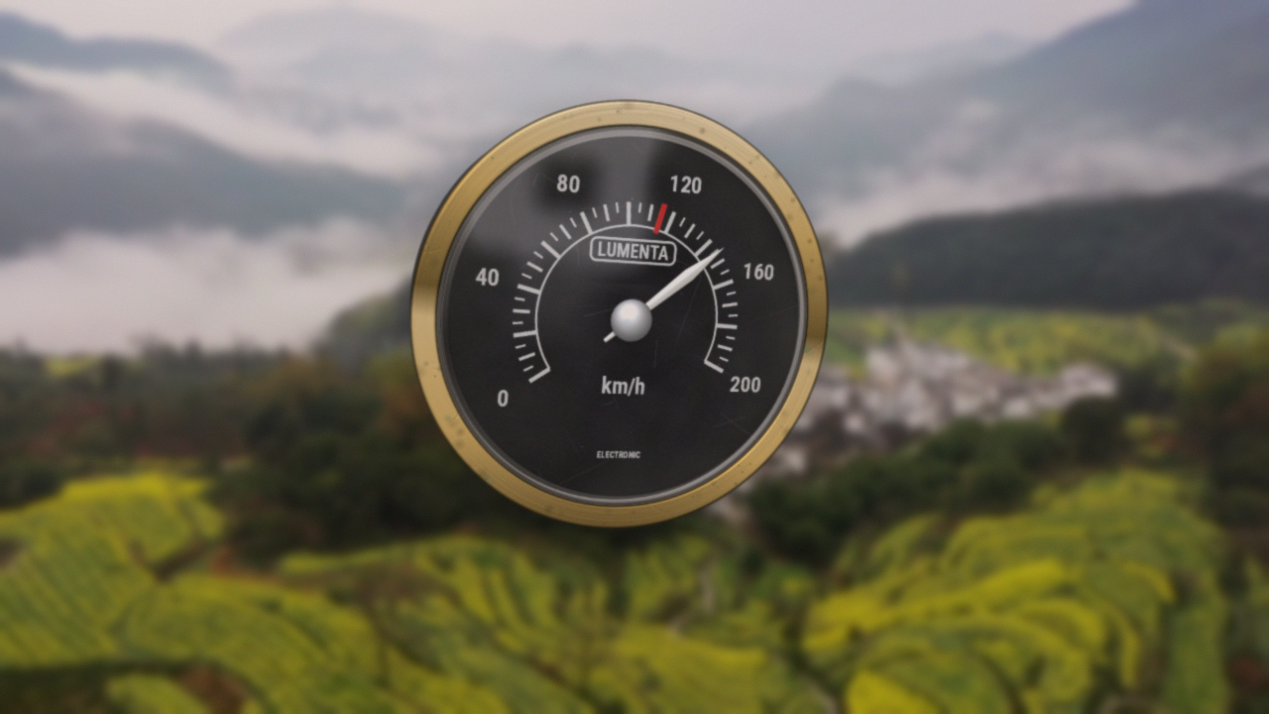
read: 145 km/h
